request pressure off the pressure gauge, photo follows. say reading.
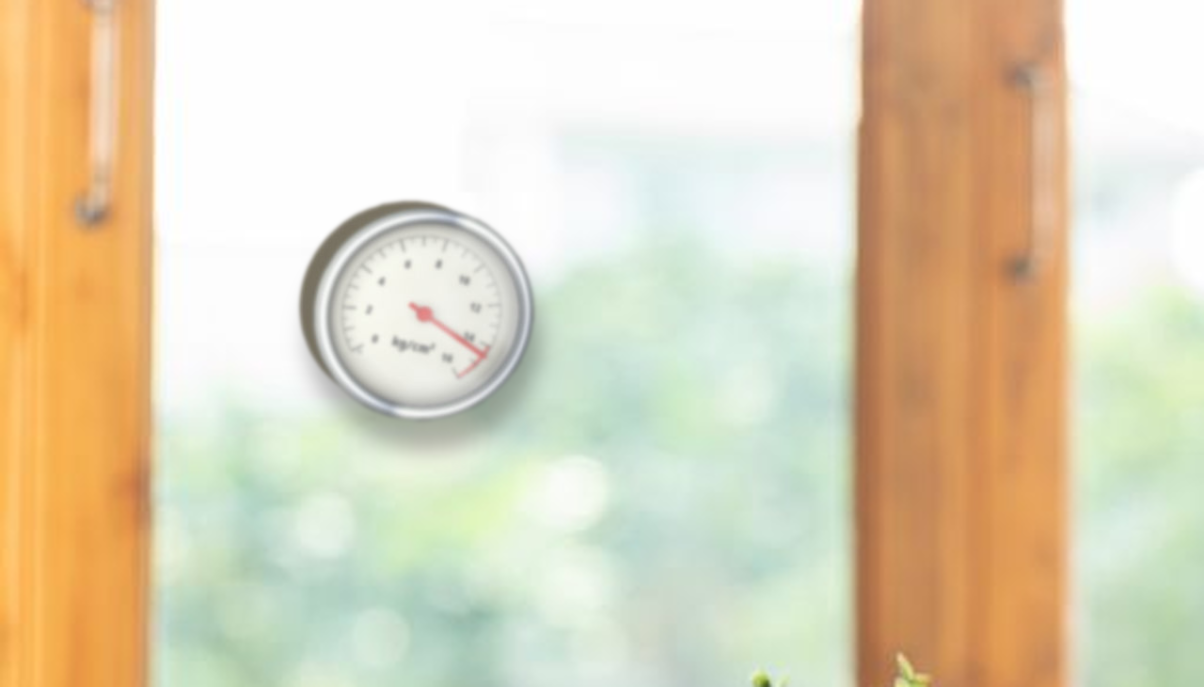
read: 14.5 kg/cm²
